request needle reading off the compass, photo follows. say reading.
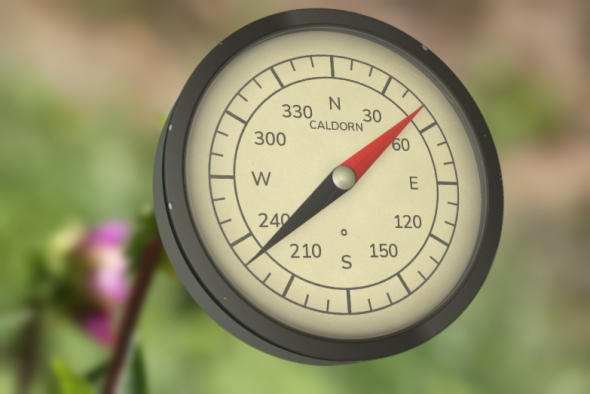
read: 50 °
